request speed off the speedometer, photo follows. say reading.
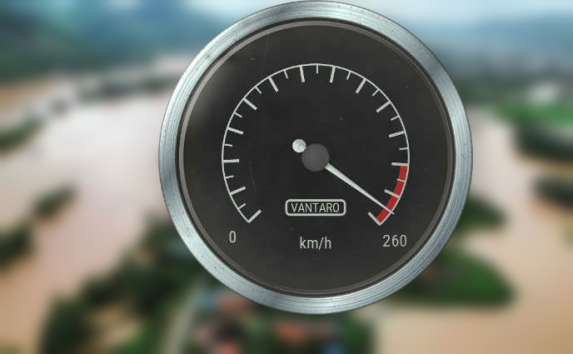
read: 250 km/h
